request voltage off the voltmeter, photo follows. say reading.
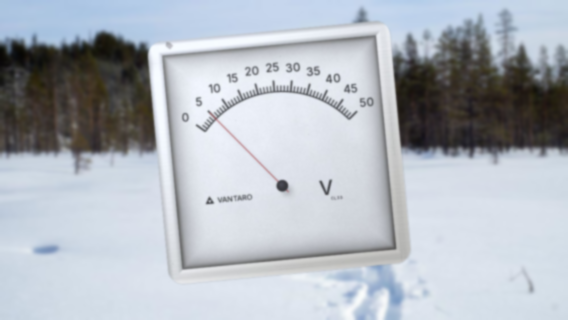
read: 5 V
